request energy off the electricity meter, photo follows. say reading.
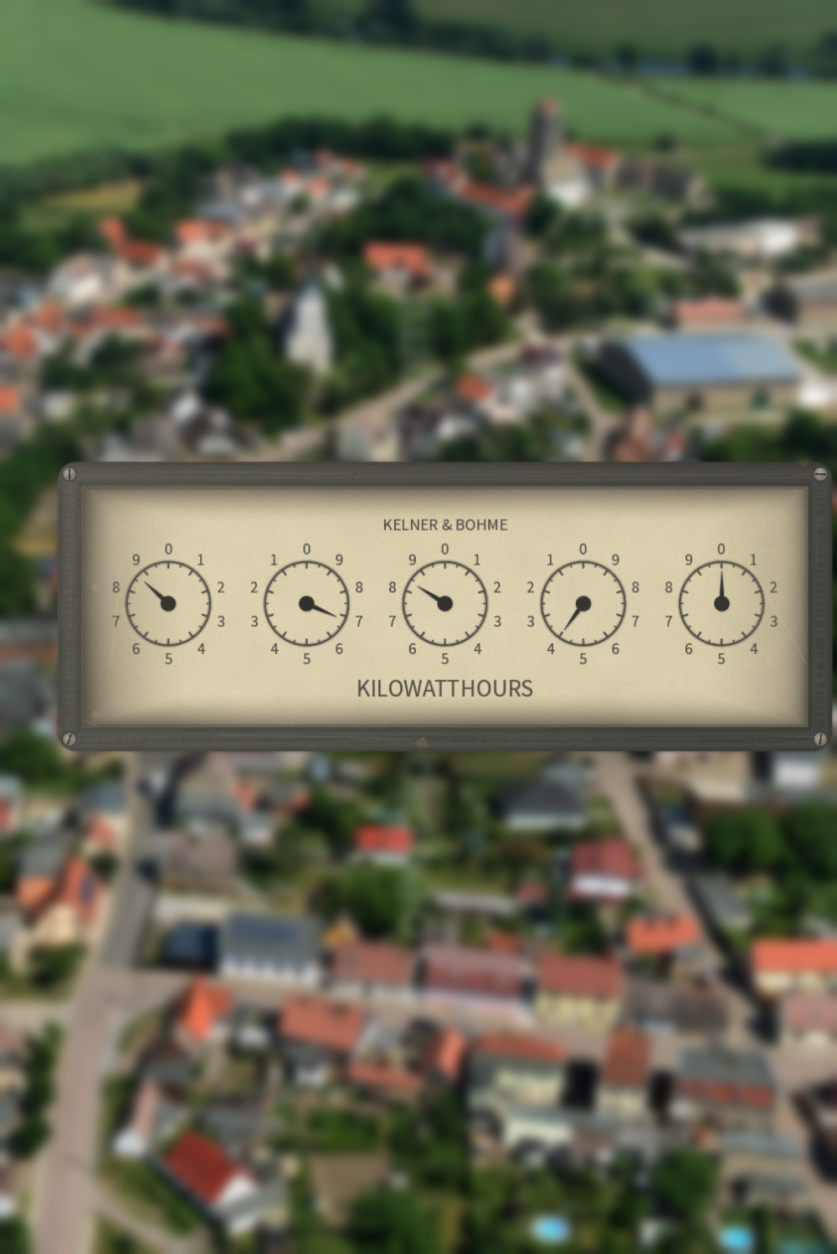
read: 86840 kWh
